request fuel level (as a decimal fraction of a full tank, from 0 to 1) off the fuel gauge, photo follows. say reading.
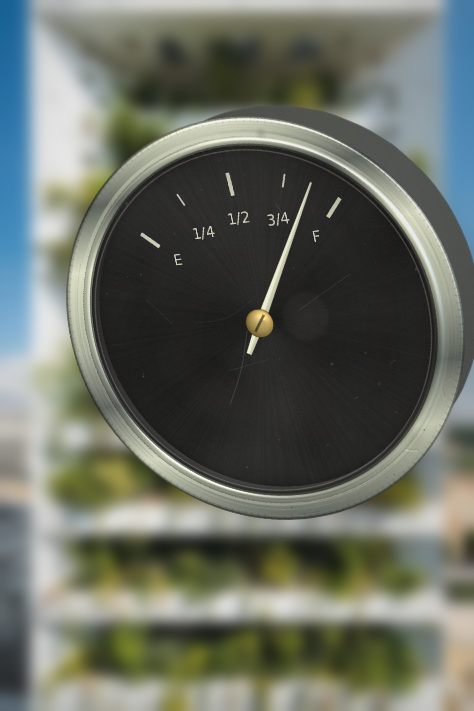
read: 0.875
